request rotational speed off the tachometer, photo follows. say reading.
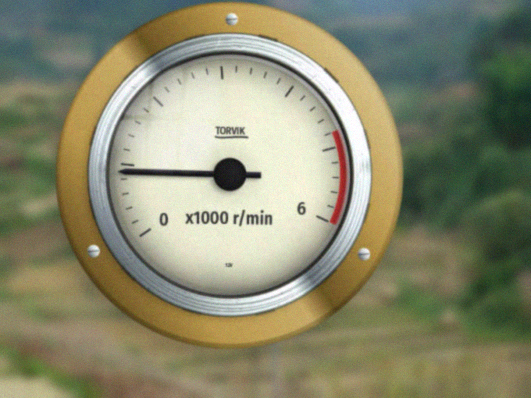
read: 900 rpm
